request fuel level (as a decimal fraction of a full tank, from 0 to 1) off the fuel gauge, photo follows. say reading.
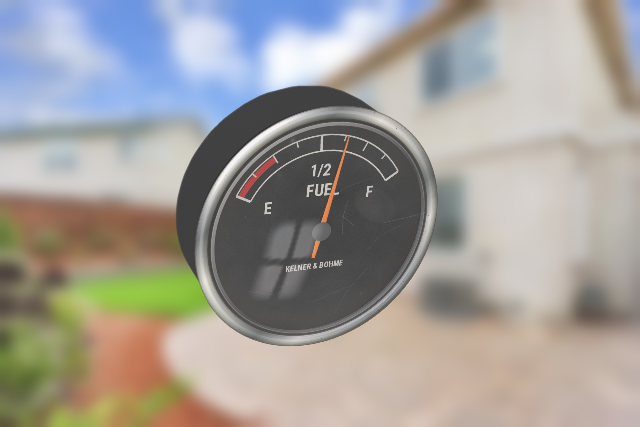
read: 0.625
